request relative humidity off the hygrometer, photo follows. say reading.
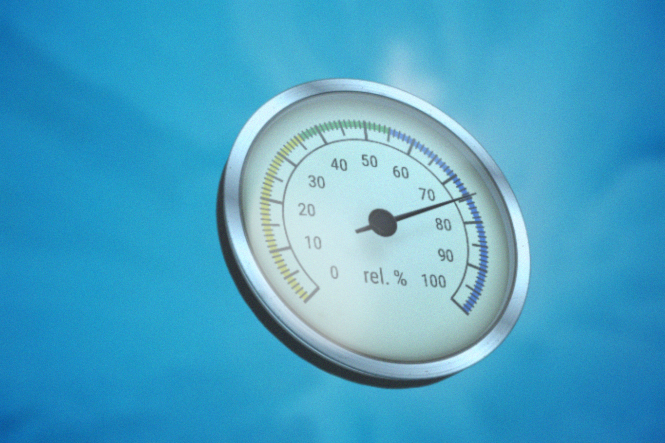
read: 75 %
